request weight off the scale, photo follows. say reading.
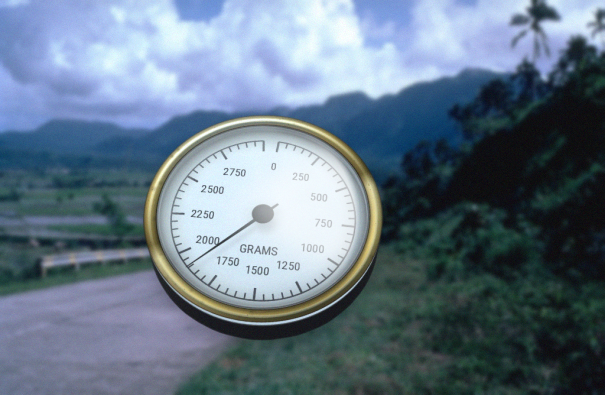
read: 1900 g
